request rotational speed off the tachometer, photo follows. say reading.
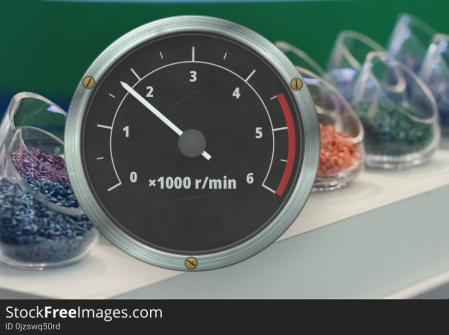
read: 1750 rpm
